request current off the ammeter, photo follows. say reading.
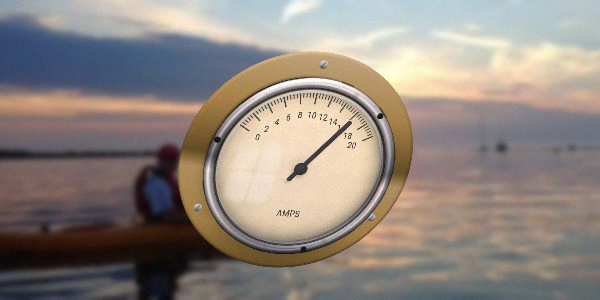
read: 16 A
